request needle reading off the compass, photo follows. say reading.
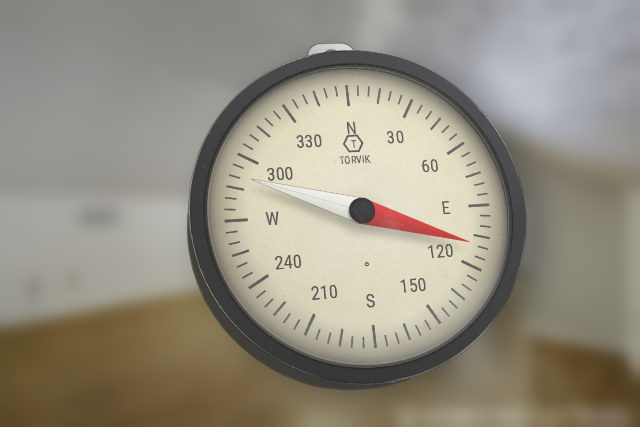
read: 110 °
